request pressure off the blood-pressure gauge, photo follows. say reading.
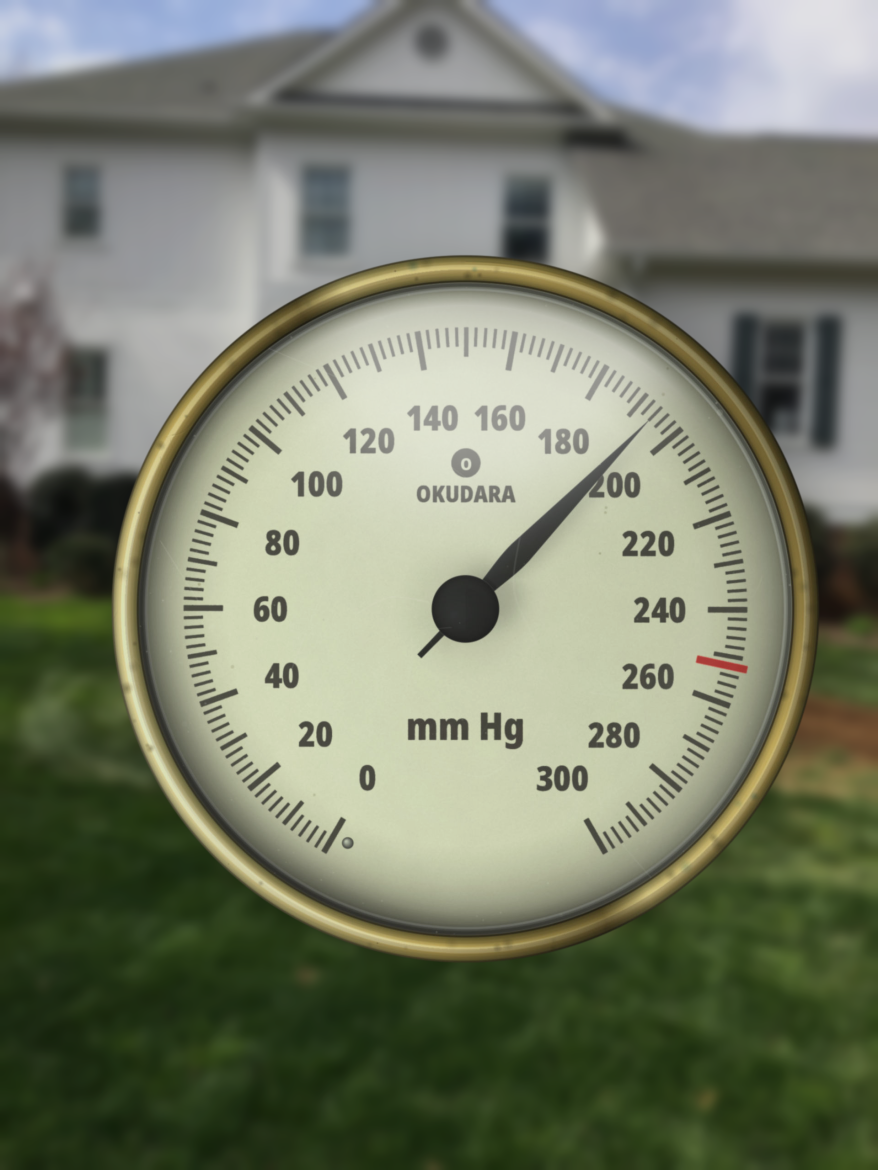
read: 194 mmHg
